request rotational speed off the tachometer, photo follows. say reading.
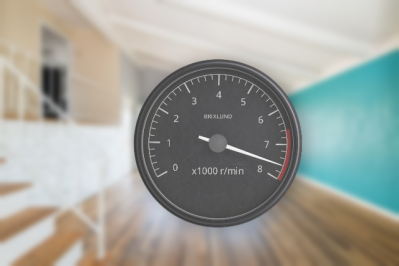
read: 7600 rpm
